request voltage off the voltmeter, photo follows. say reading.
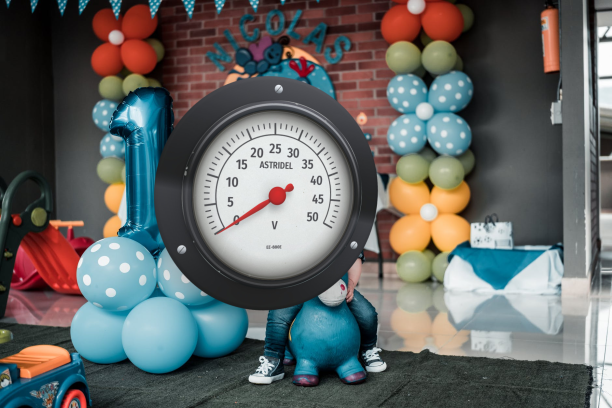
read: 0 V
